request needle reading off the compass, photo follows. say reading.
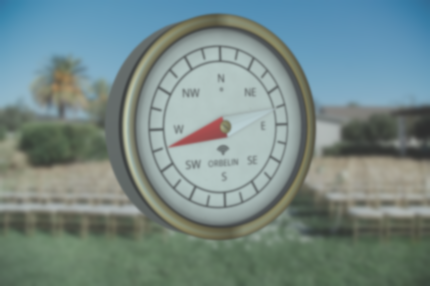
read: 255 °
